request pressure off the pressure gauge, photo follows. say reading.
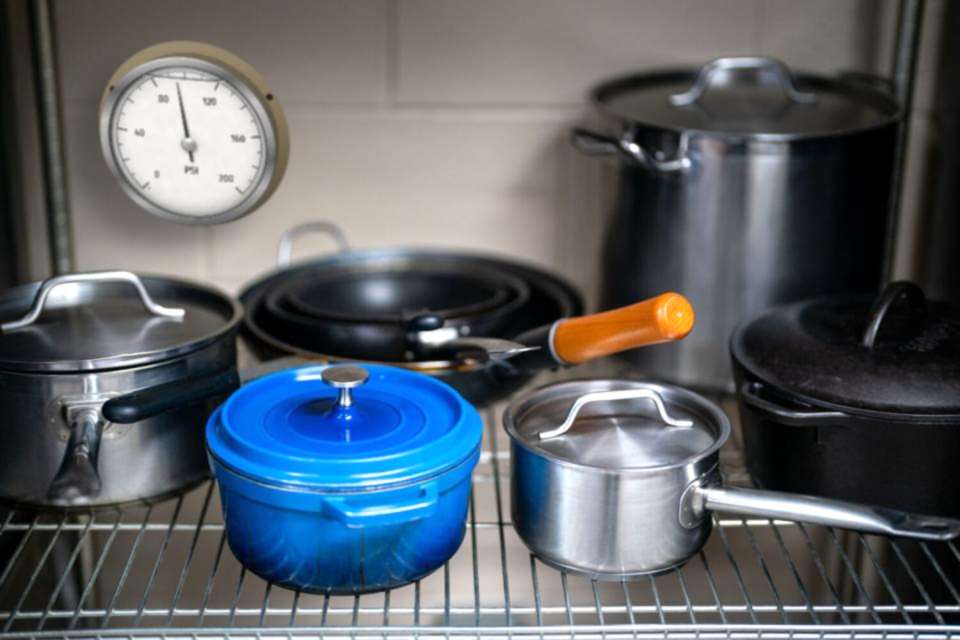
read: 95 psi
